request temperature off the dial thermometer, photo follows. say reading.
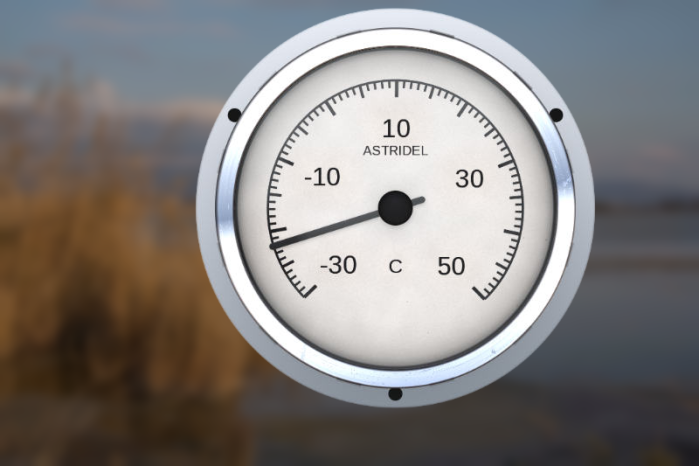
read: -22 °C
